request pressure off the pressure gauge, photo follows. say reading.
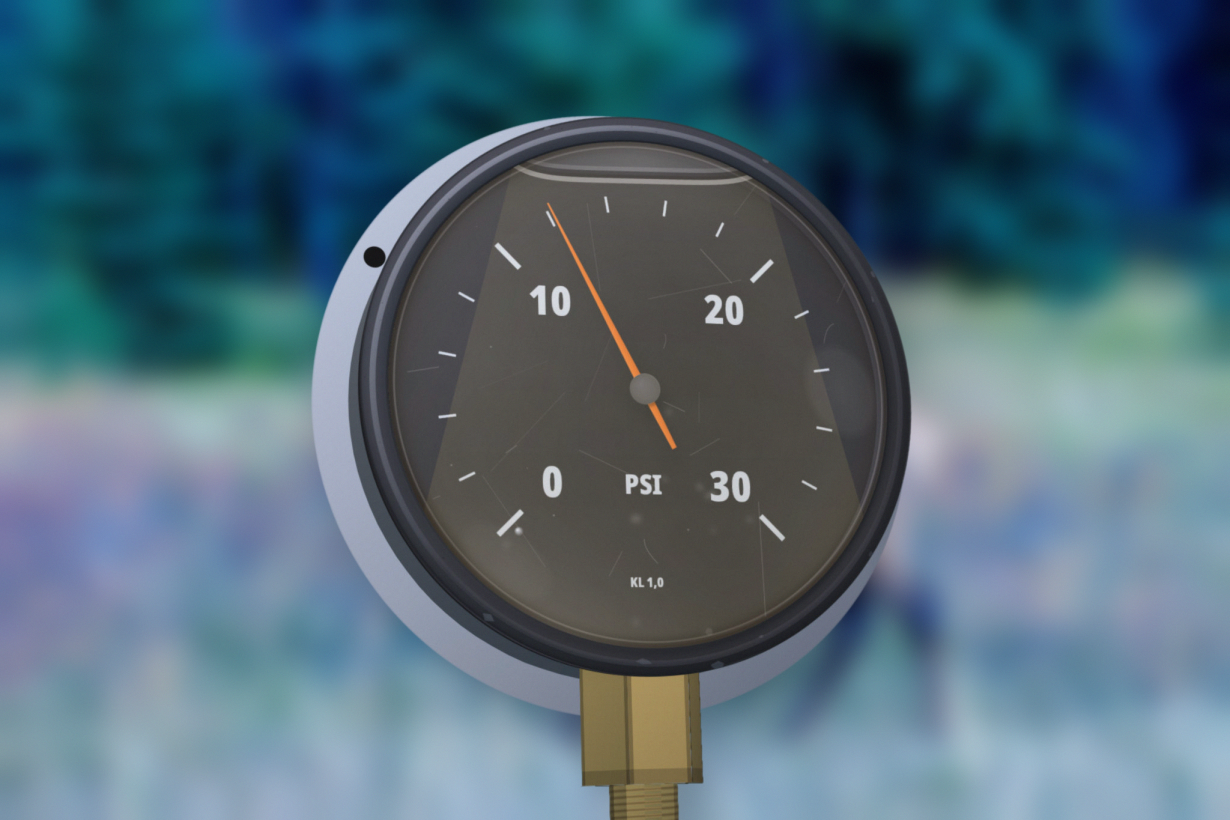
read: 12 psi
